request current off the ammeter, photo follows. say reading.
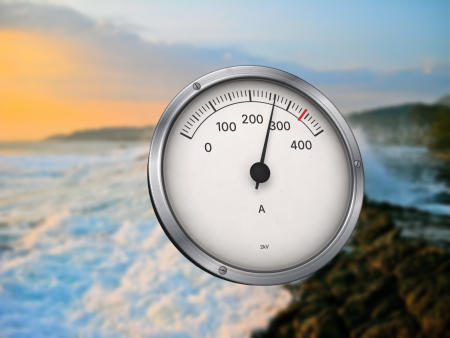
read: 260 A
